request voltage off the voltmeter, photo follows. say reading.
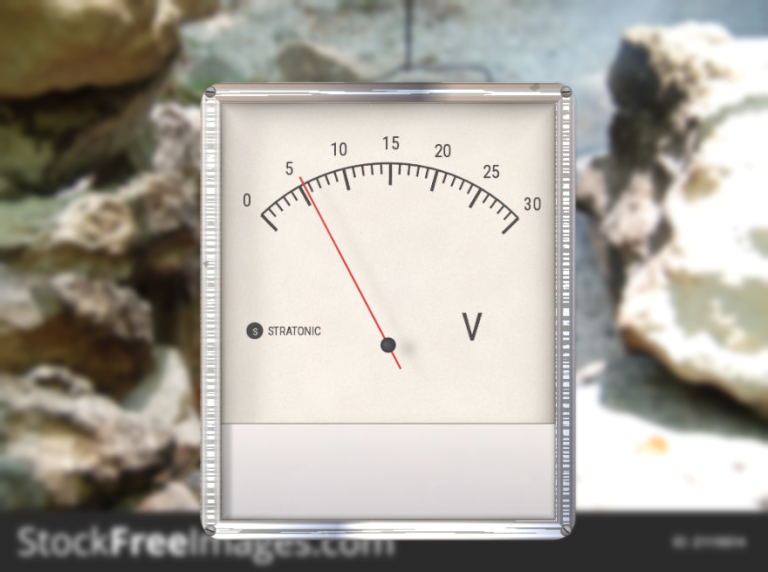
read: 5.5 V
